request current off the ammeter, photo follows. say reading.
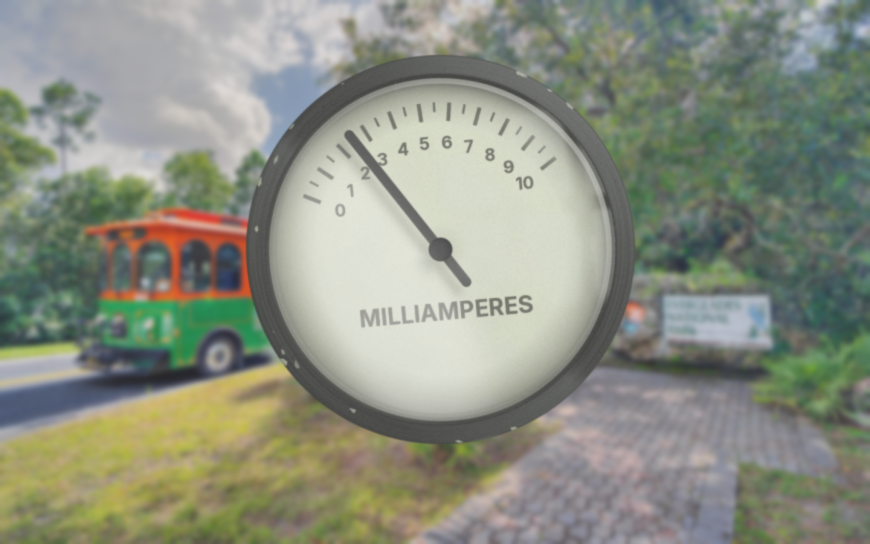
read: 2.5 mA
